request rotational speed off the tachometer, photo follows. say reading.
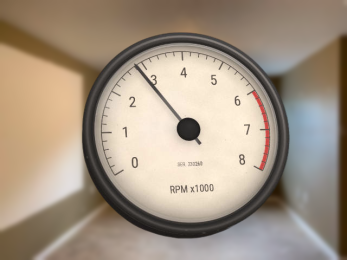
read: 2800 rpm
